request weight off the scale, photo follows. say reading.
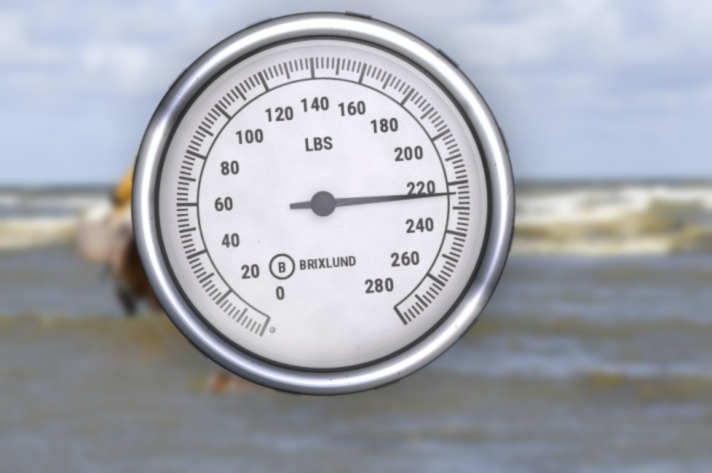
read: 224 lb
